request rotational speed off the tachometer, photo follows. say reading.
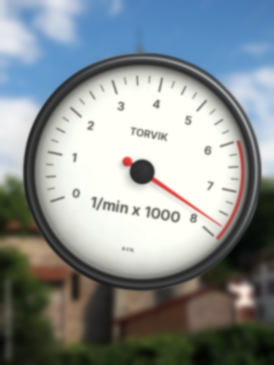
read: 7750 rpm
